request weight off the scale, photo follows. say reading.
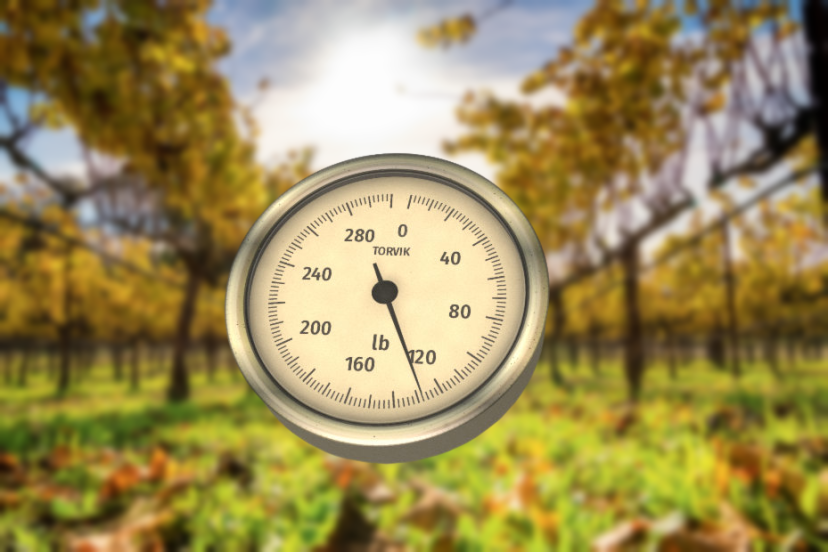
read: 128 lb
